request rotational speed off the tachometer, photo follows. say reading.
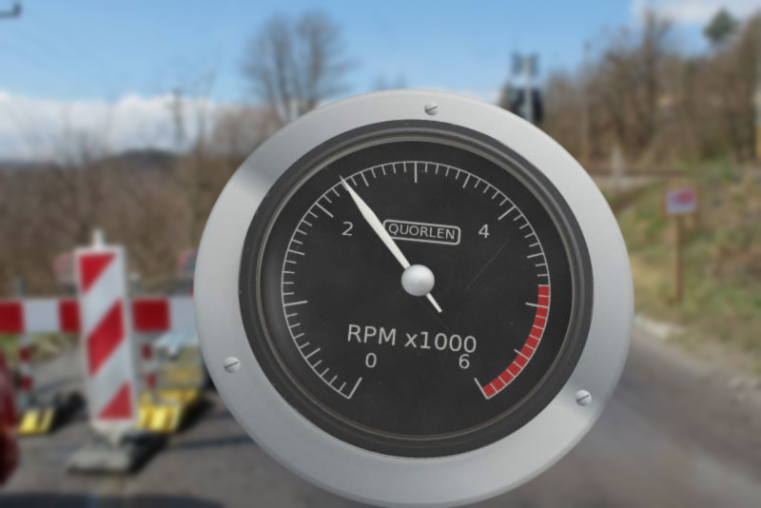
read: 2300 rpm
